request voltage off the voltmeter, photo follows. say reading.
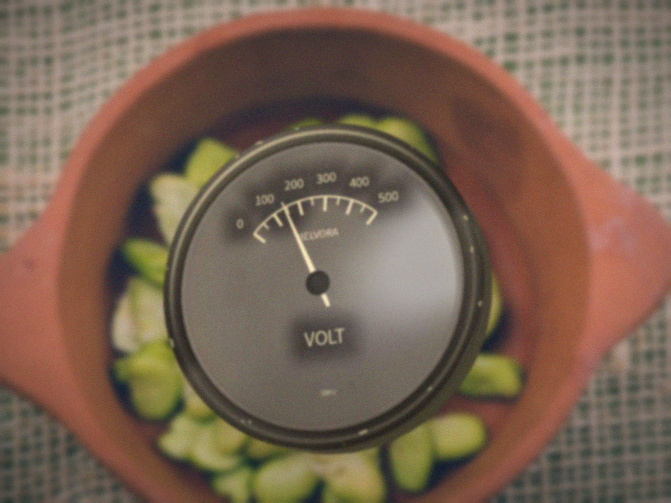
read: 150 V
